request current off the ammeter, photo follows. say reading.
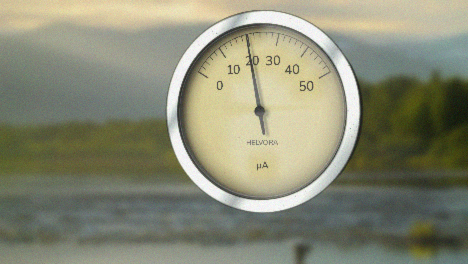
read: 20 µA
